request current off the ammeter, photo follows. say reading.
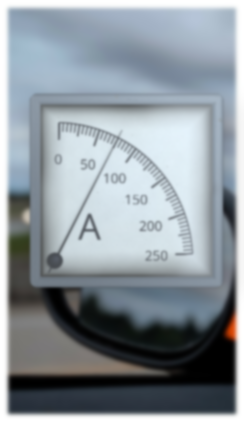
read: 75 A
